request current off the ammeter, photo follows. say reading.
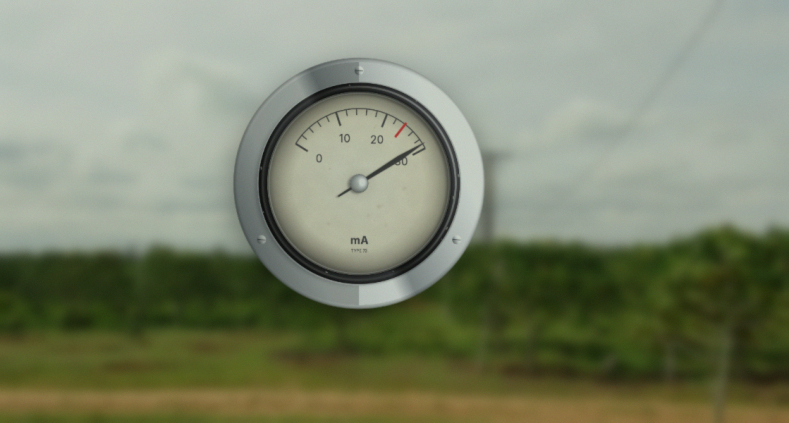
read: 29 mA
